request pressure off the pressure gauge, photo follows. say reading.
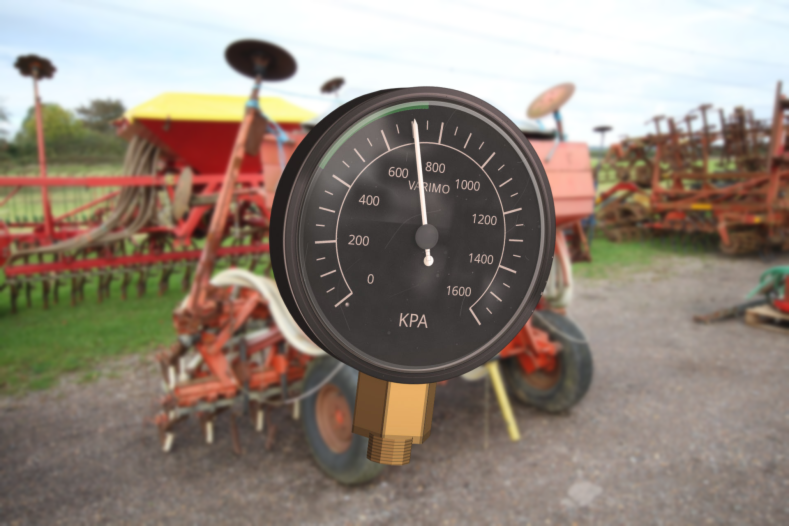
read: 700 kPa
